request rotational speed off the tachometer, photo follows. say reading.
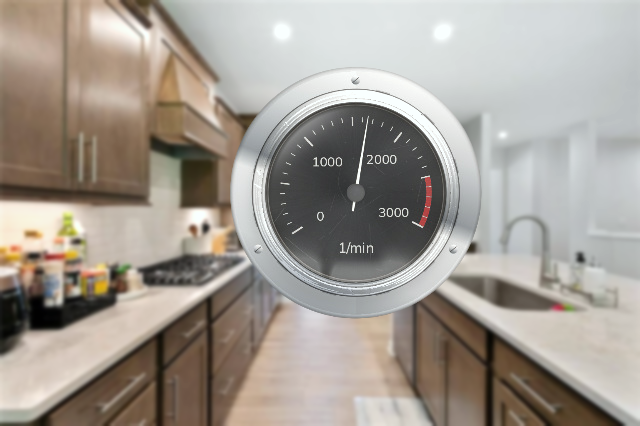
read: 1650 rpm
